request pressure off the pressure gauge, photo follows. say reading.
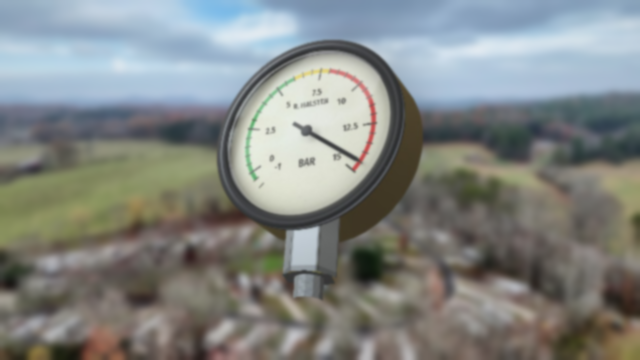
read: 14.5 bar
